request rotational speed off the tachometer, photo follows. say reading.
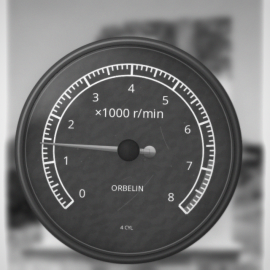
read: 1400 rpm
